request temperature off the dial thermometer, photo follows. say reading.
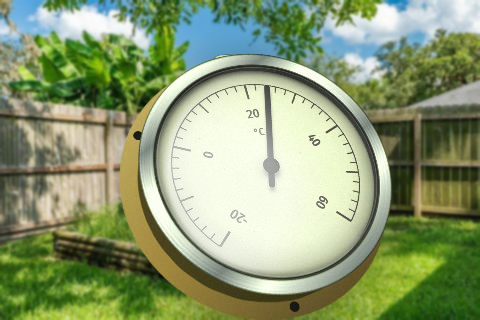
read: 24 °C
